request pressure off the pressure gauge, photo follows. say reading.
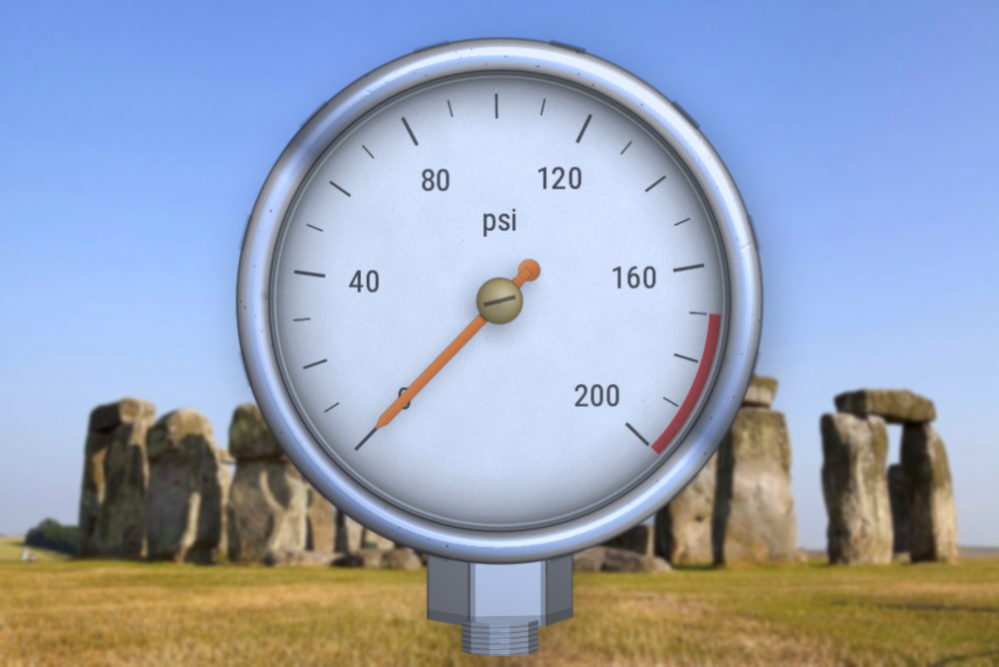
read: 0 psi
